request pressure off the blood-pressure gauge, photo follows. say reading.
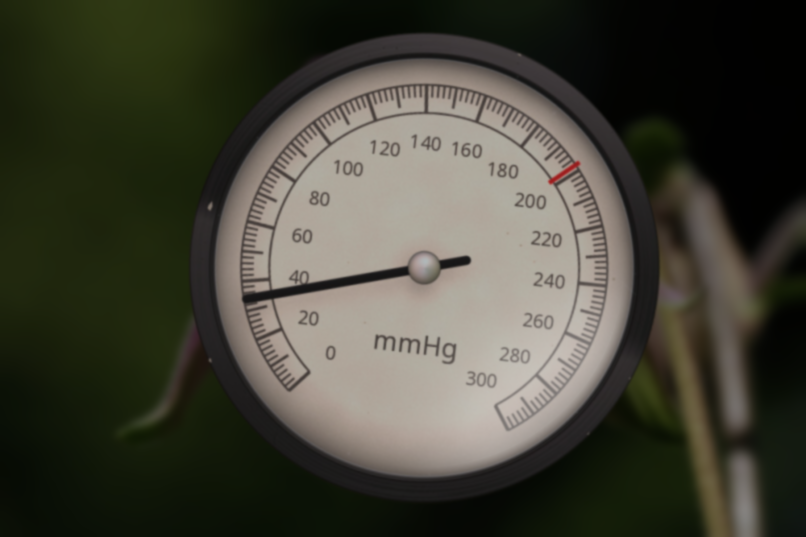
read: 34 mmHg
